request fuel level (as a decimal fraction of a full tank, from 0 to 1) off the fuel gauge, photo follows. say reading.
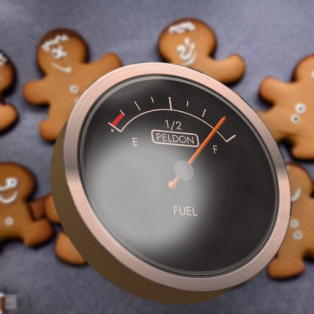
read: 0.875
